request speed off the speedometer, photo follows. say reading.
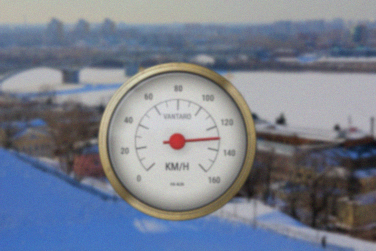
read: 130 km/h
